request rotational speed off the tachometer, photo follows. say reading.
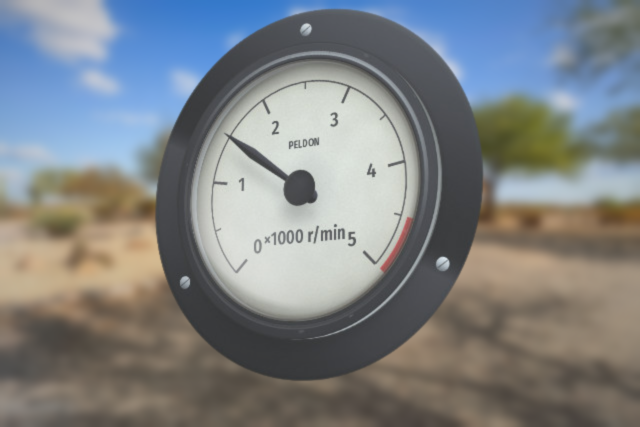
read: 1500 rpm
